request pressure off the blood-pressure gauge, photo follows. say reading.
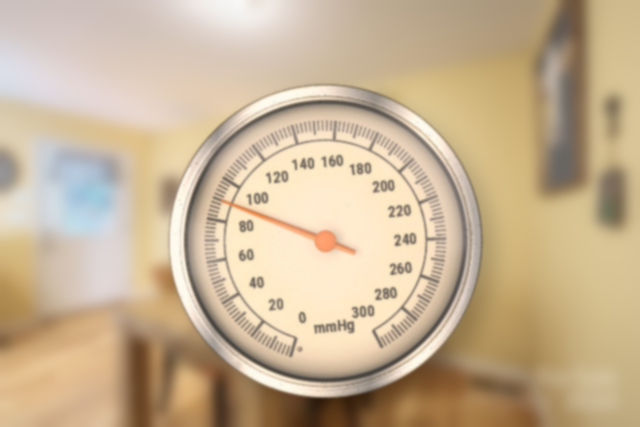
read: 90 mmHg
